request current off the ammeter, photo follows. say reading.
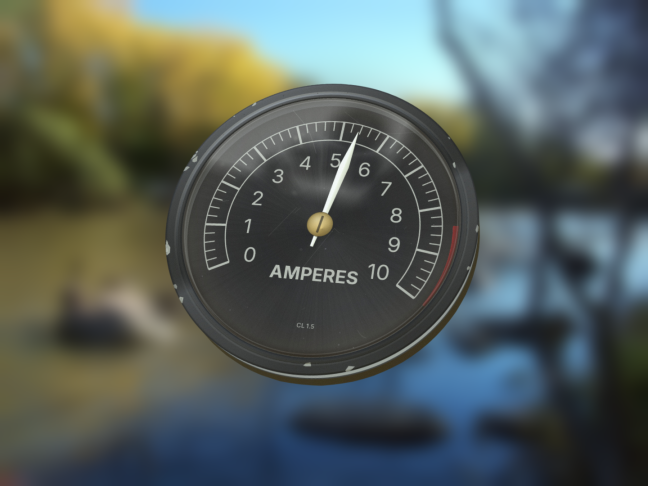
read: 5.4 A
